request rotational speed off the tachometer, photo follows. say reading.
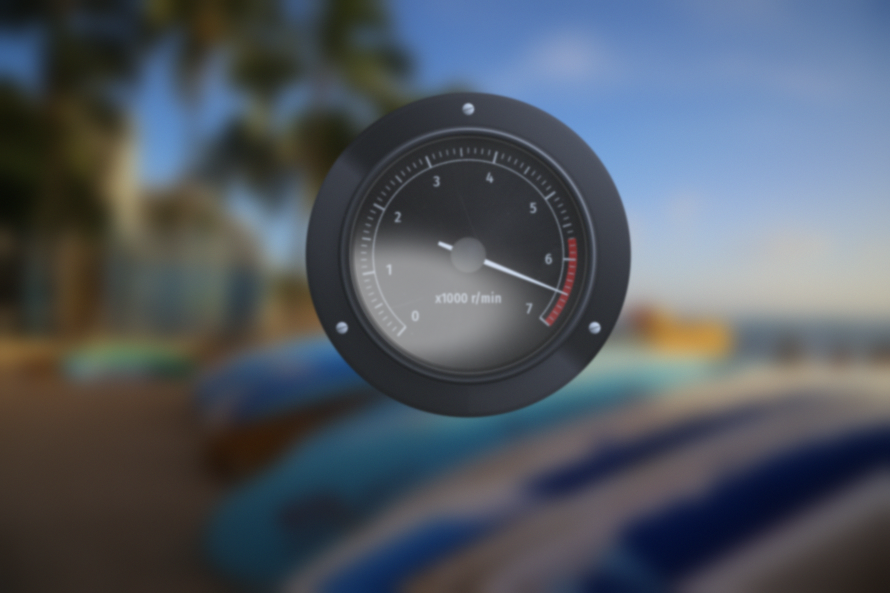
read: 6500 rpm
